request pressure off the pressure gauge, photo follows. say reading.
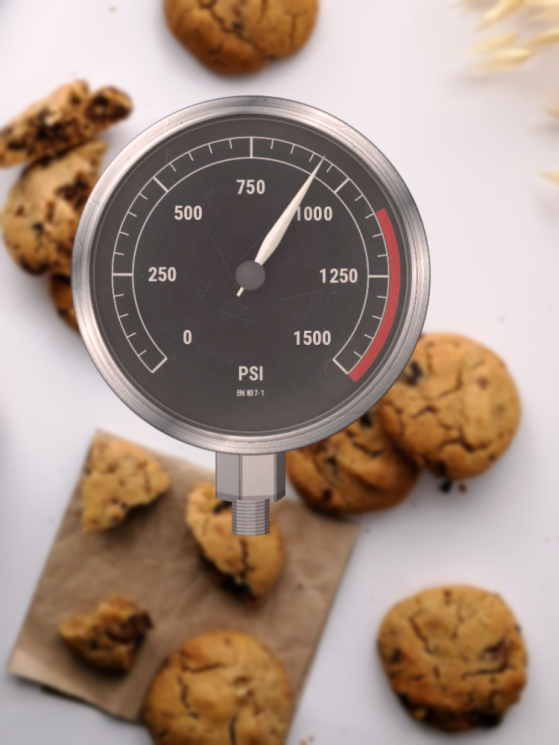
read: 925 psi
